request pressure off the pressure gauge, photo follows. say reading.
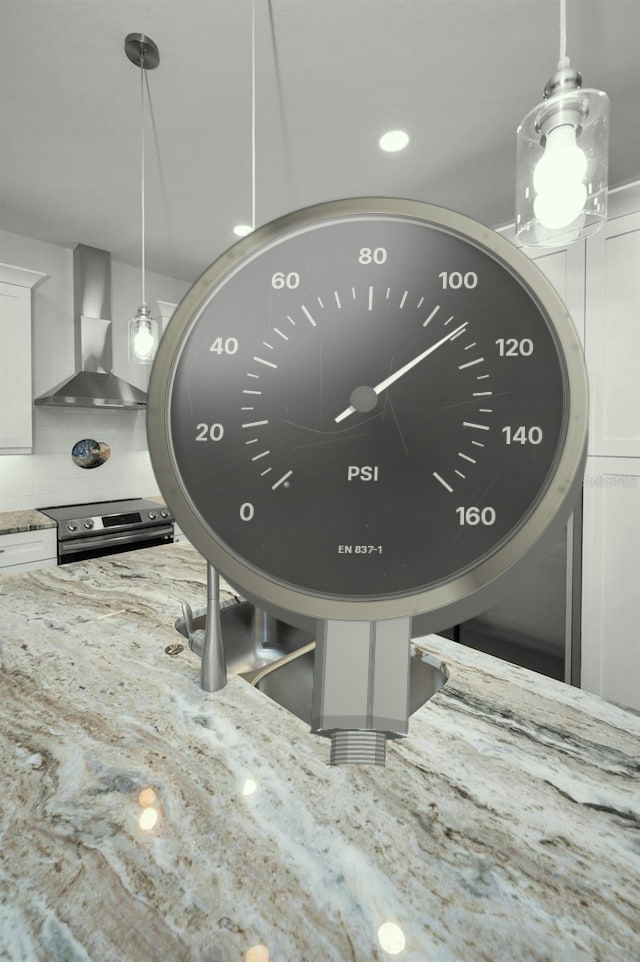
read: 110 psi
